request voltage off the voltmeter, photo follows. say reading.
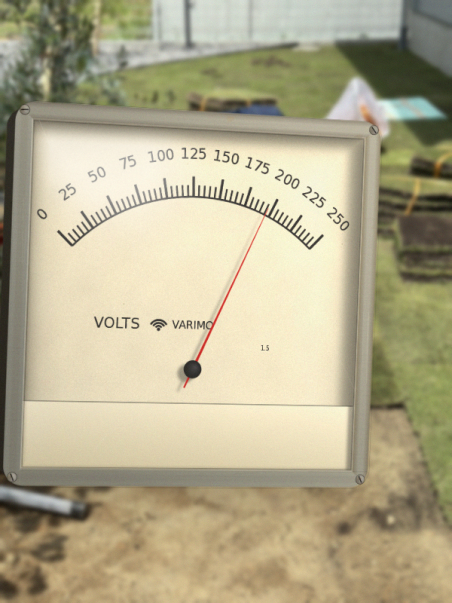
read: 195 V
